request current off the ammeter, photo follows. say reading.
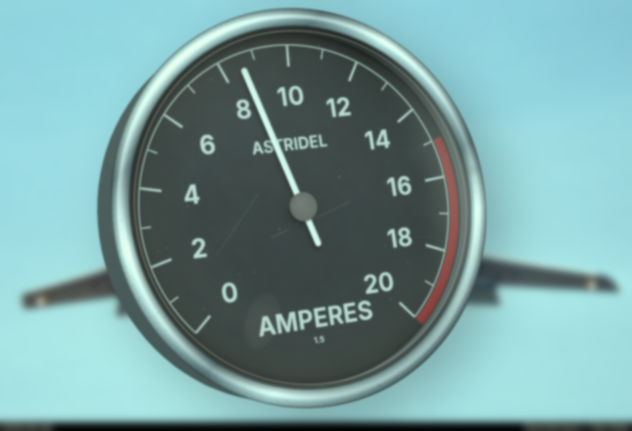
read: 8.5 A
